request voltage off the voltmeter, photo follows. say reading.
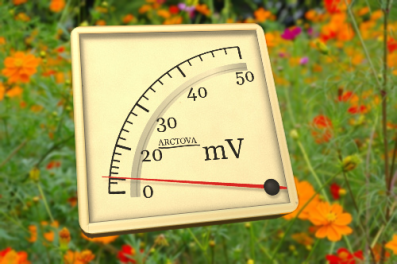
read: 10 mV
